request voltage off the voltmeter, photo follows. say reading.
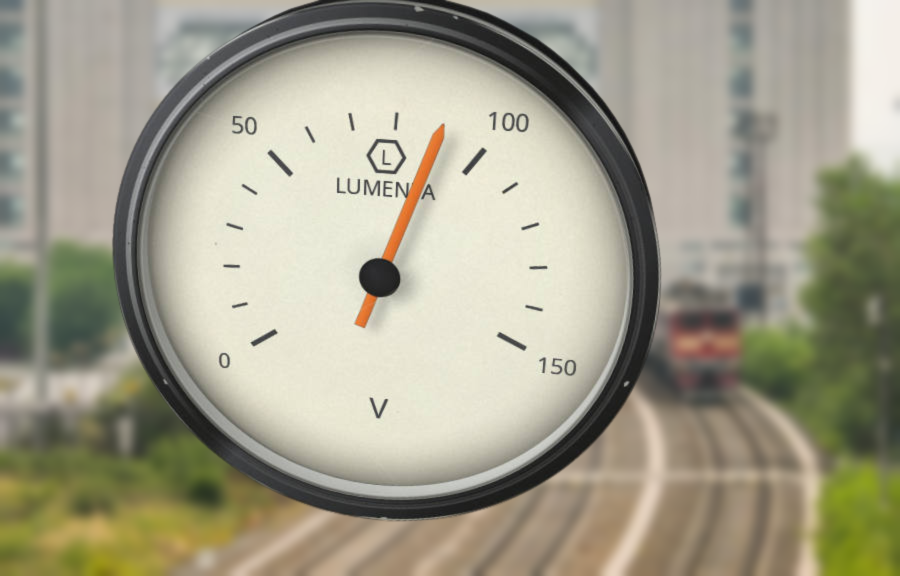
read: 90 V
